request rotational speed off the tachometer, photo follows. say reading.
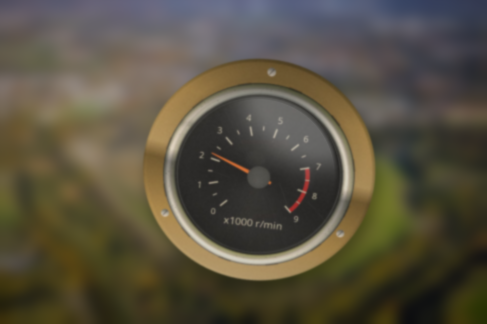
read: 2250 rpm
